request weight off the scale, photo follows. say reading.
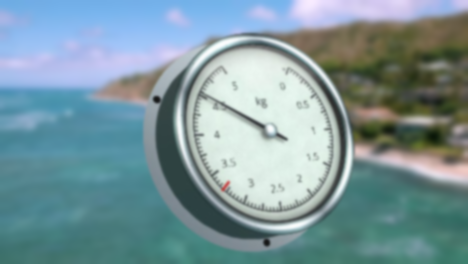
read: 4.5 kg
